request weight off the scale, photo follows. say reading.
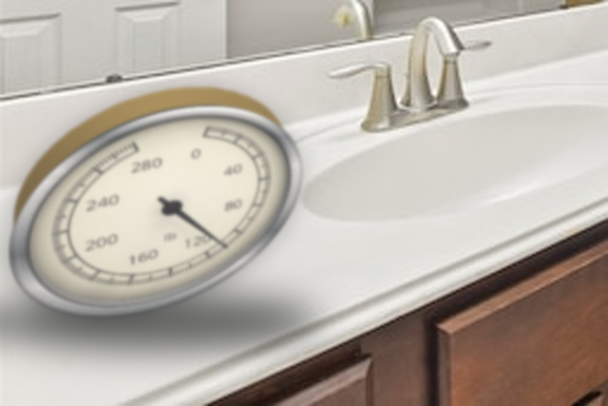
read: 110 lb
